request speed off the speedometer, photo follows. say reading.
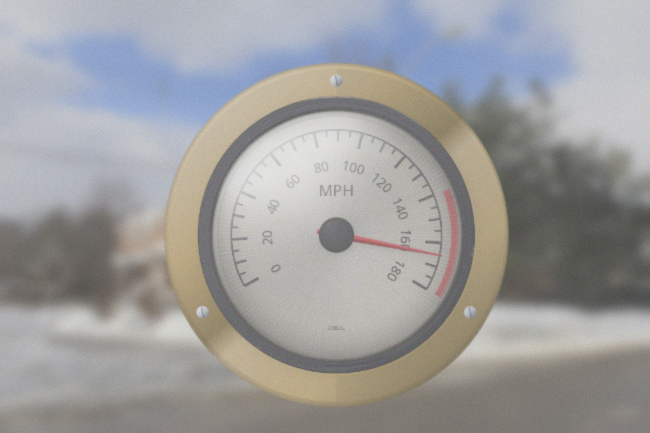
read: 165 mph
